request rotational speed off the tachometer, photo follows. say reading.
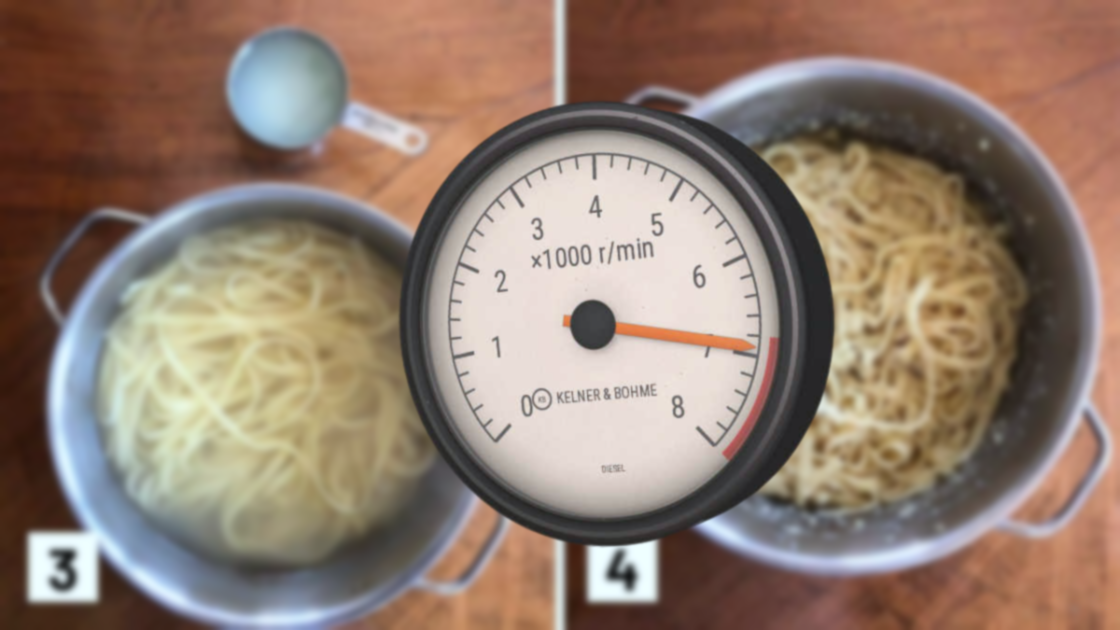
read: 6900 rpm
